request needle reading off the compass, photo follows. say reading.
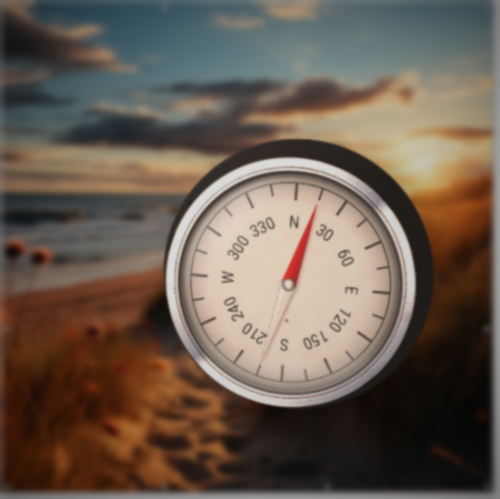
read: 15 °
